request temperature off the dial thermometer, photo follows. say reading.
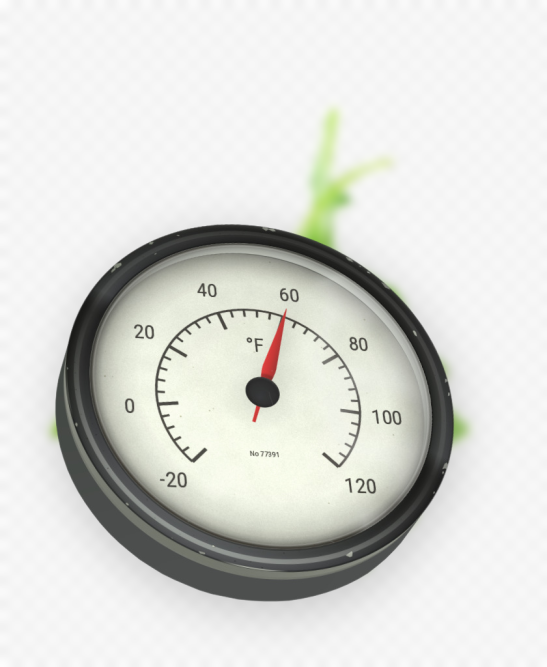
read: 60 °F
